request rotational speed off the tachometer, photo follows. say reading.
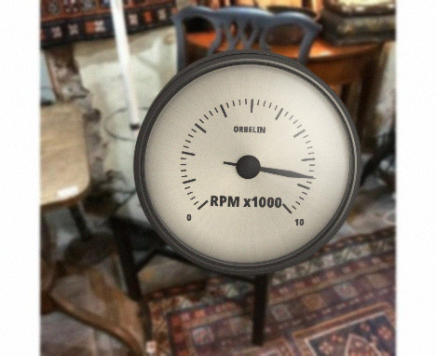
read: 8600 rpm
